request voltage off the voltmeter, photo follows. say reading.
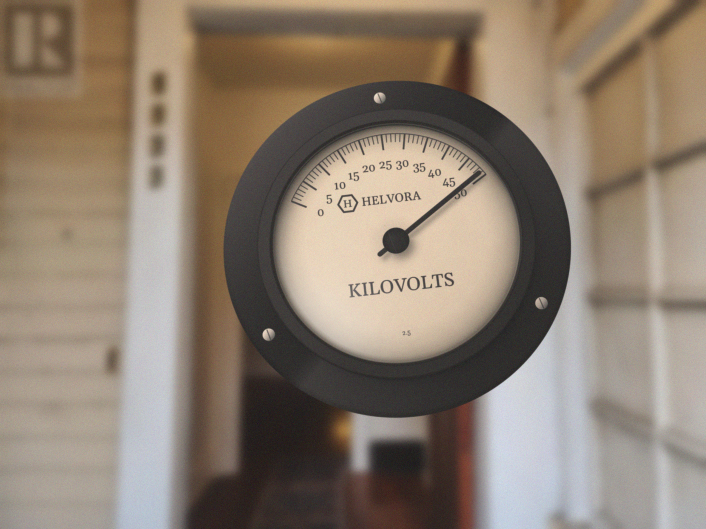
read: 49 kV
